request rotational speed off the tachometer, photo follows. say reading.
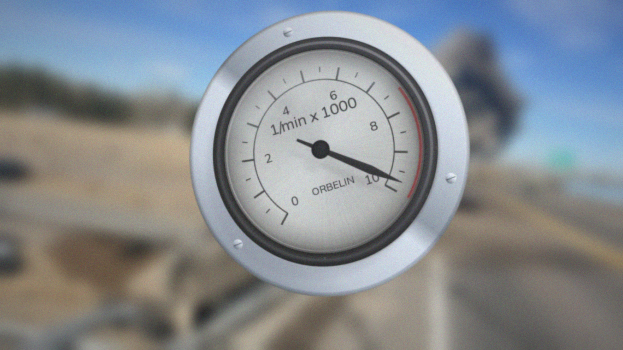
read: 9750 rpm
